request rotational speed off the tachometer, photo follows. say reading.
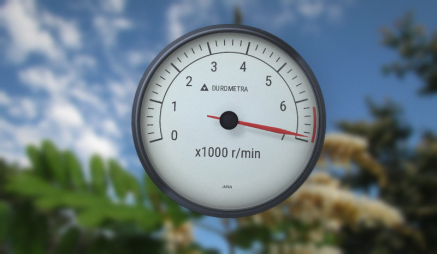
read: 6900 rpm
